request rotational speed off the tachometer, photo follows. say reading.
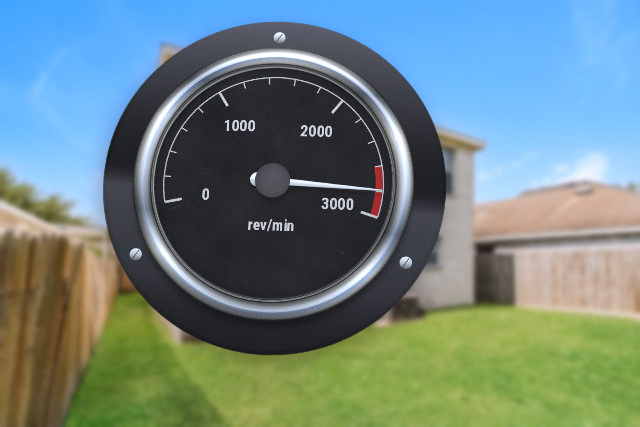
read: 2800 rpm
